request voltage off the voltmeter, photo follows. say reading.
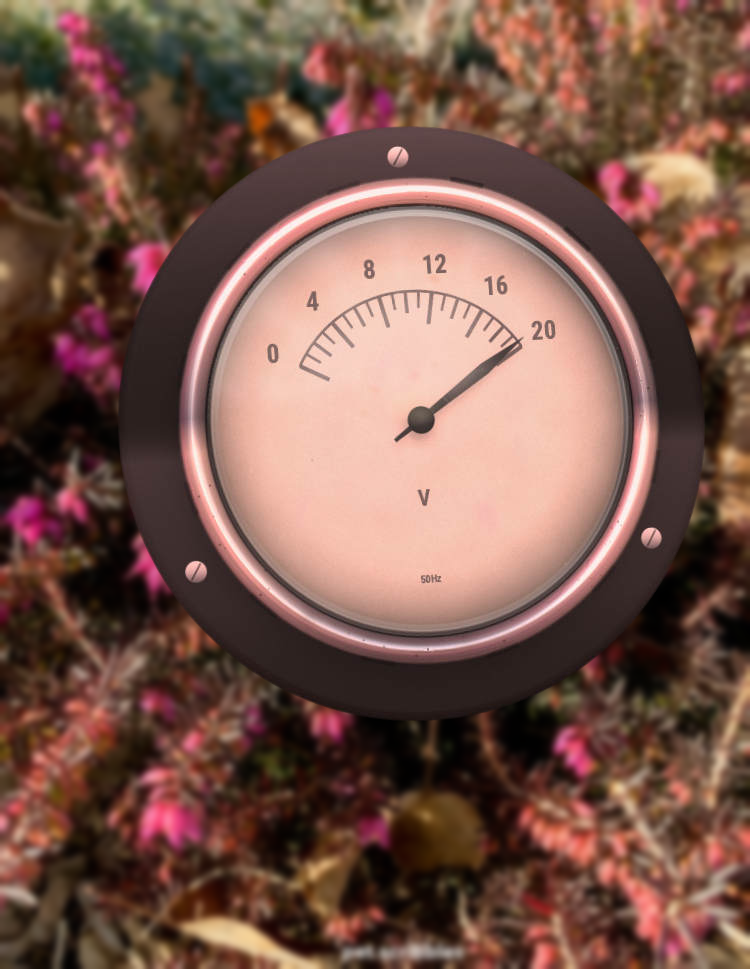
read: 19.5 V
